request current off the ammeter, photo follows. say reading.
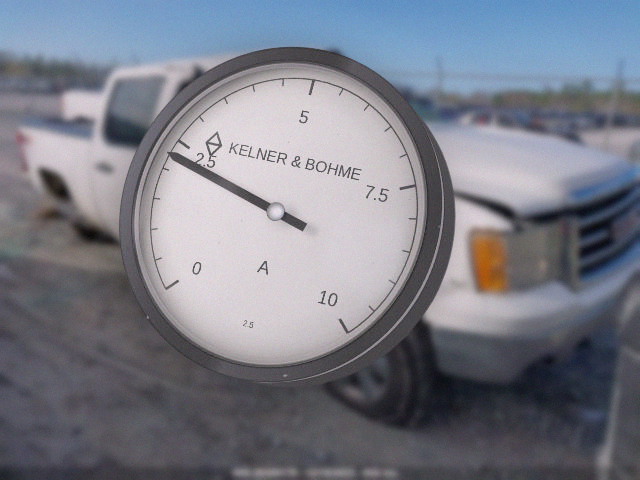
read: 2.25 A
